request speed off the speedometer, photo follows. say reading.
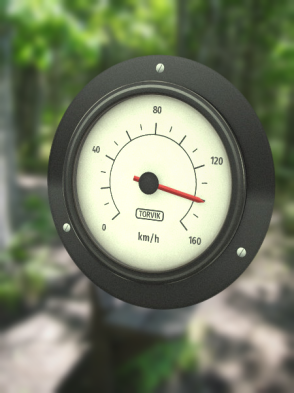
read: 140 km/h
